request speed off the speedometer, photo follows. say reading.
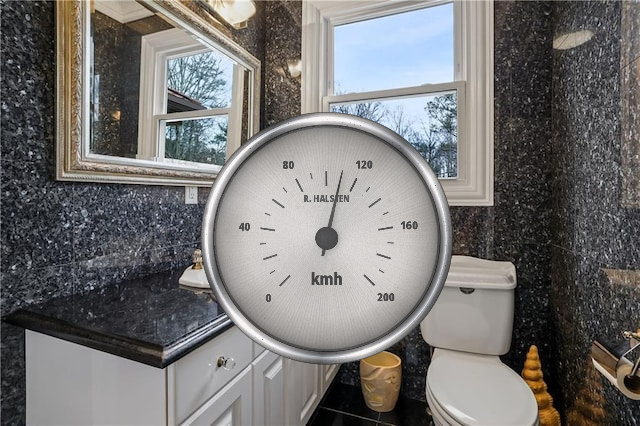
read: 110 km/h
